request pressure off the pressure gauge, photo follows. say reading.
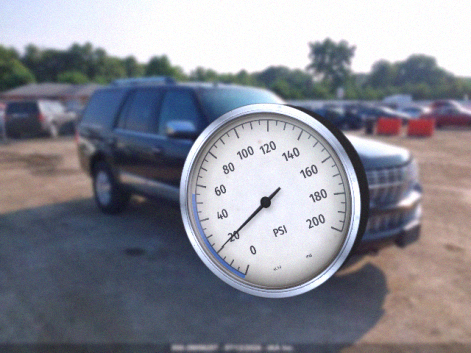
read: 20 psi
